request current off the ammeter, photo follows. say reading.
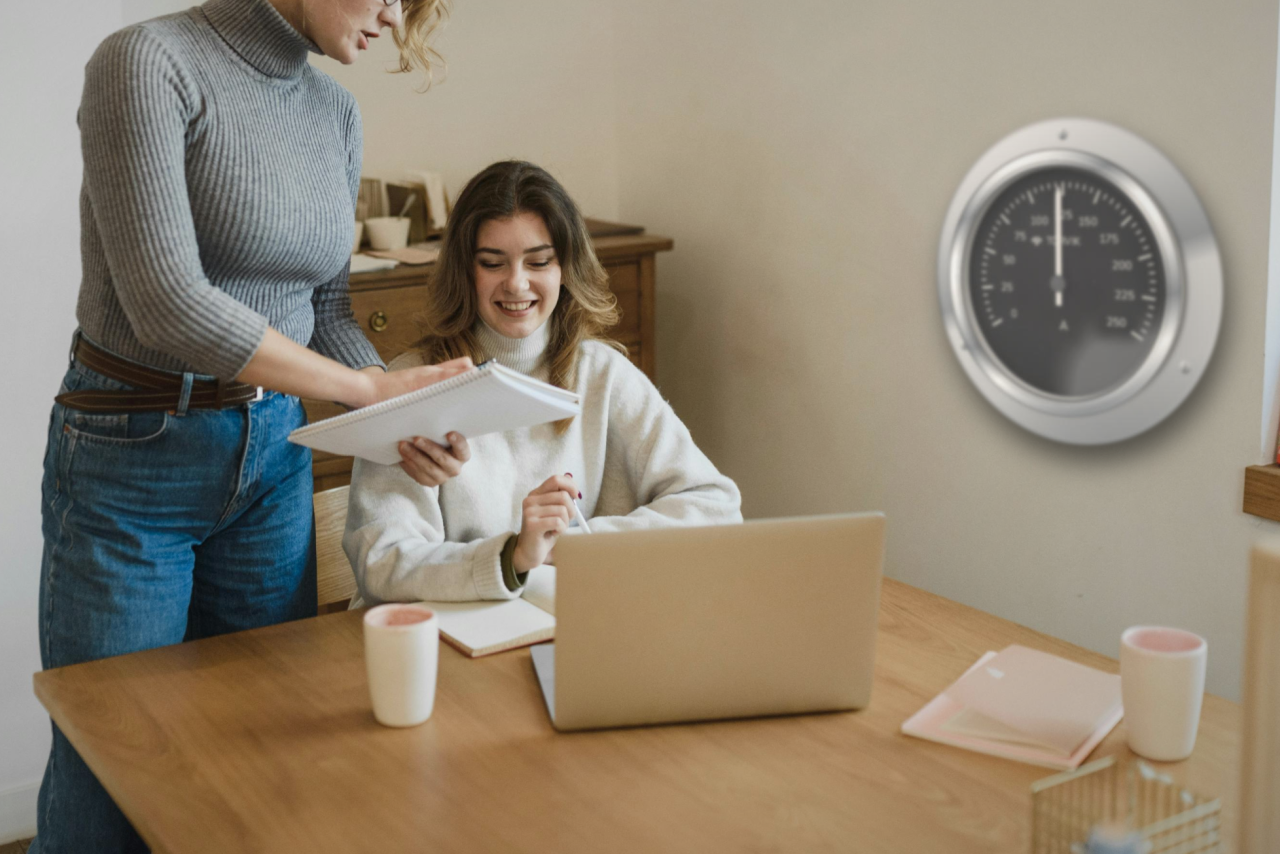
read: 125 A
